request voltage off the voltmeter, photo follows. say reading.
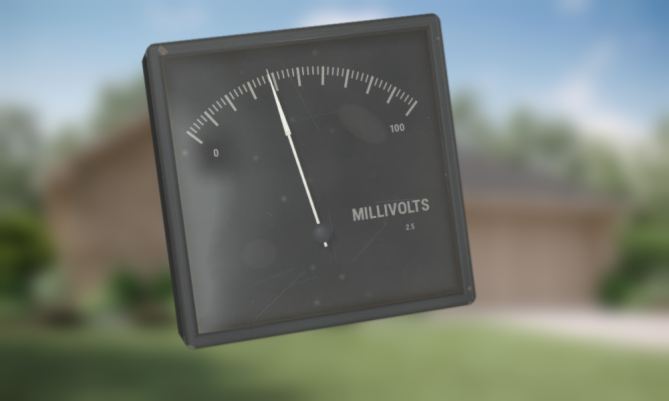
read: 38 mV
